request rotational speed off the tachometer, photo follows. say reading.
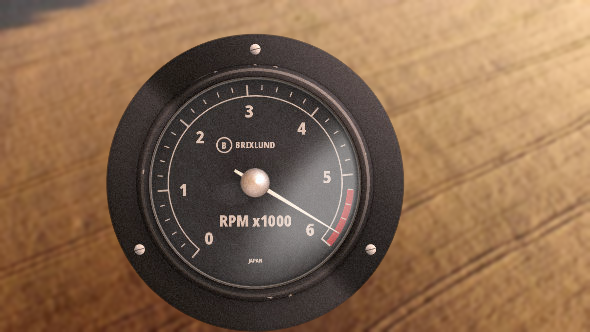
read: 5800 rpm
